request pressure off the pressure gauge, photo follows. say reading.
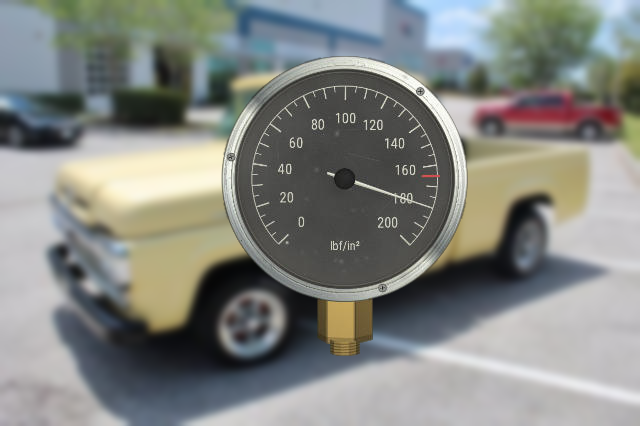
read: 180 psi
